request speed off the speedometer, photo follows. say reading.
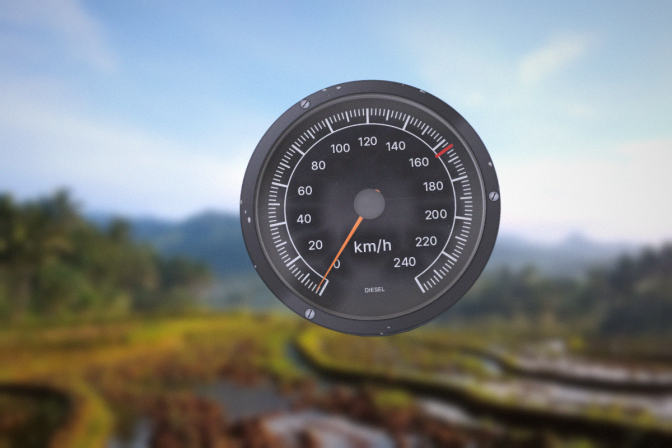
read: 2 km/h
